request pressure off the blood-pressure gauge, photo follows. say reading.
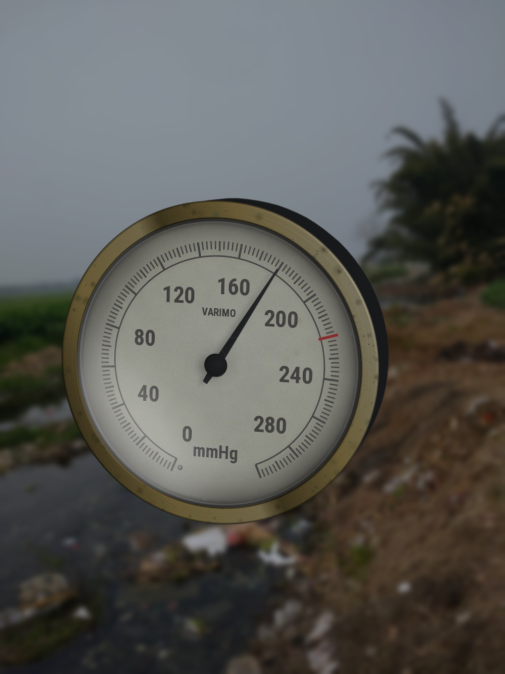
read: 180 mmHg
